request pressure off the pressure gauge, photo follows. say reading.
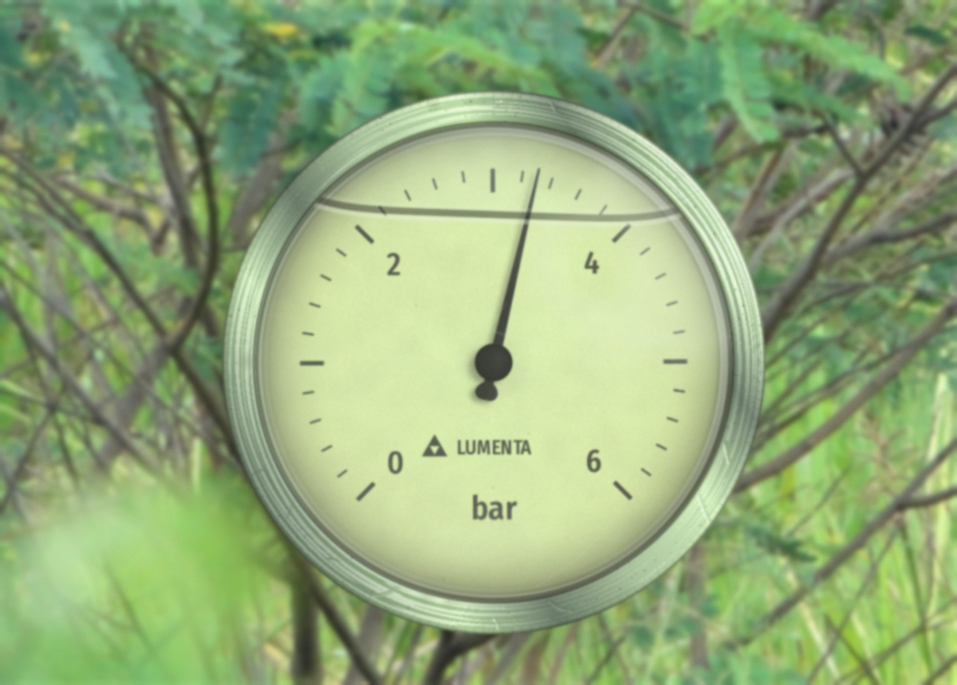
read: 3.3 bar
